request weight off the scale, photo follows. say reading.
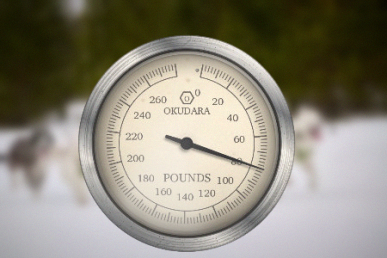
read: 80 lb
